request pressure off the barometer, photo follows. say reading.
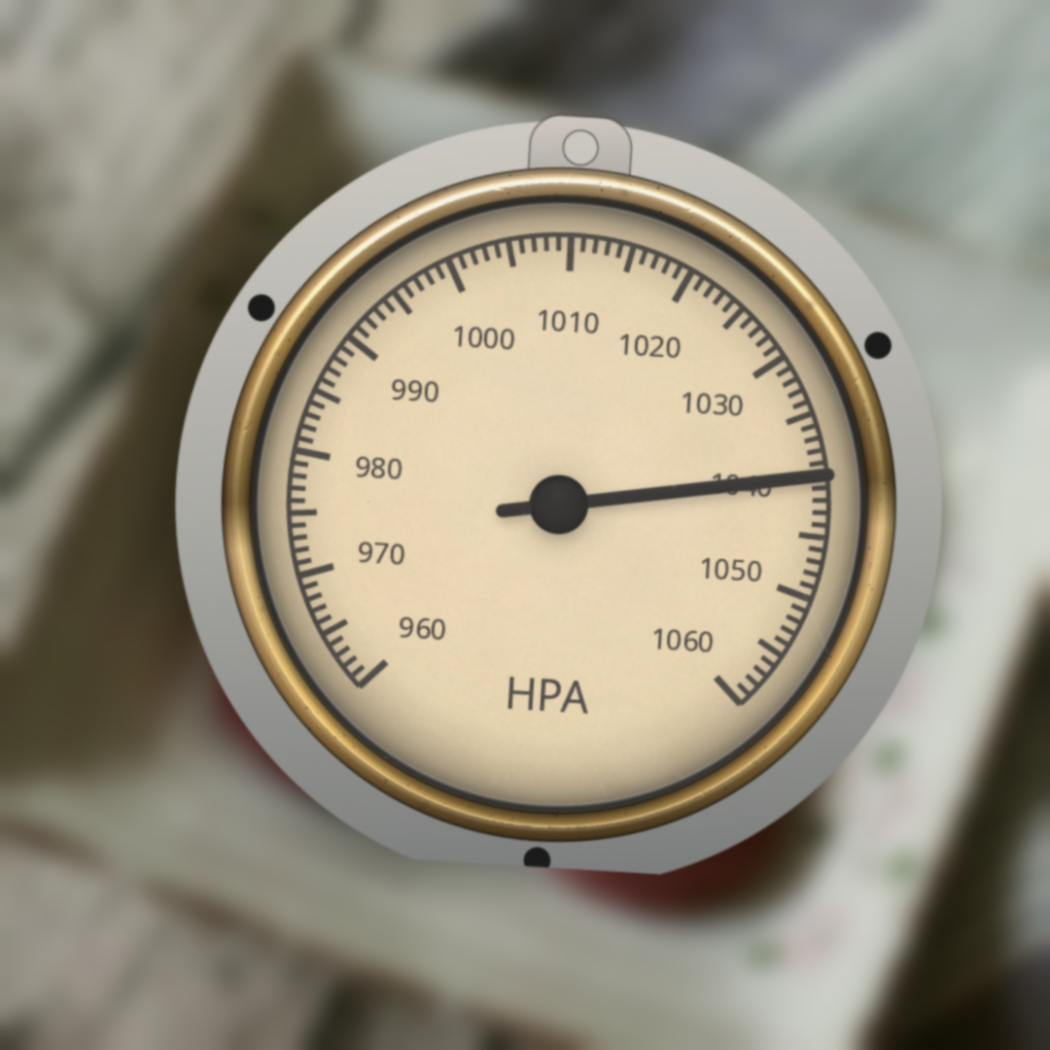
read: 1040 hPa
